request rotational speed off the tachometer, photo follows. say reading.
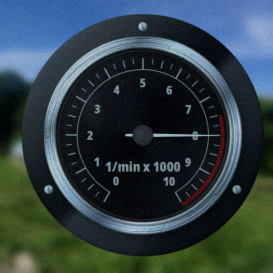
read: 8000 rpm
